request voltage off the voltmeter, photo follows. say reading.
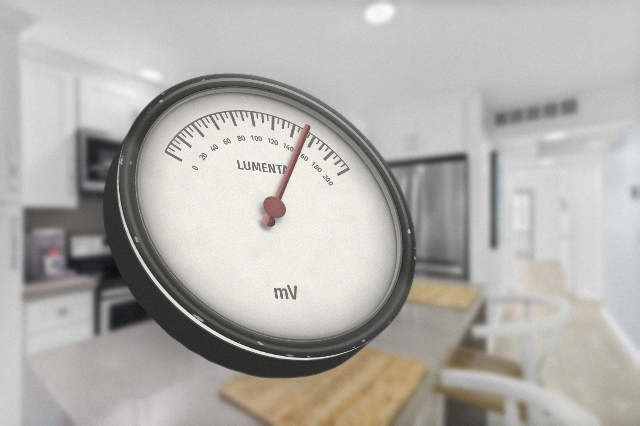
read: 150 mV
